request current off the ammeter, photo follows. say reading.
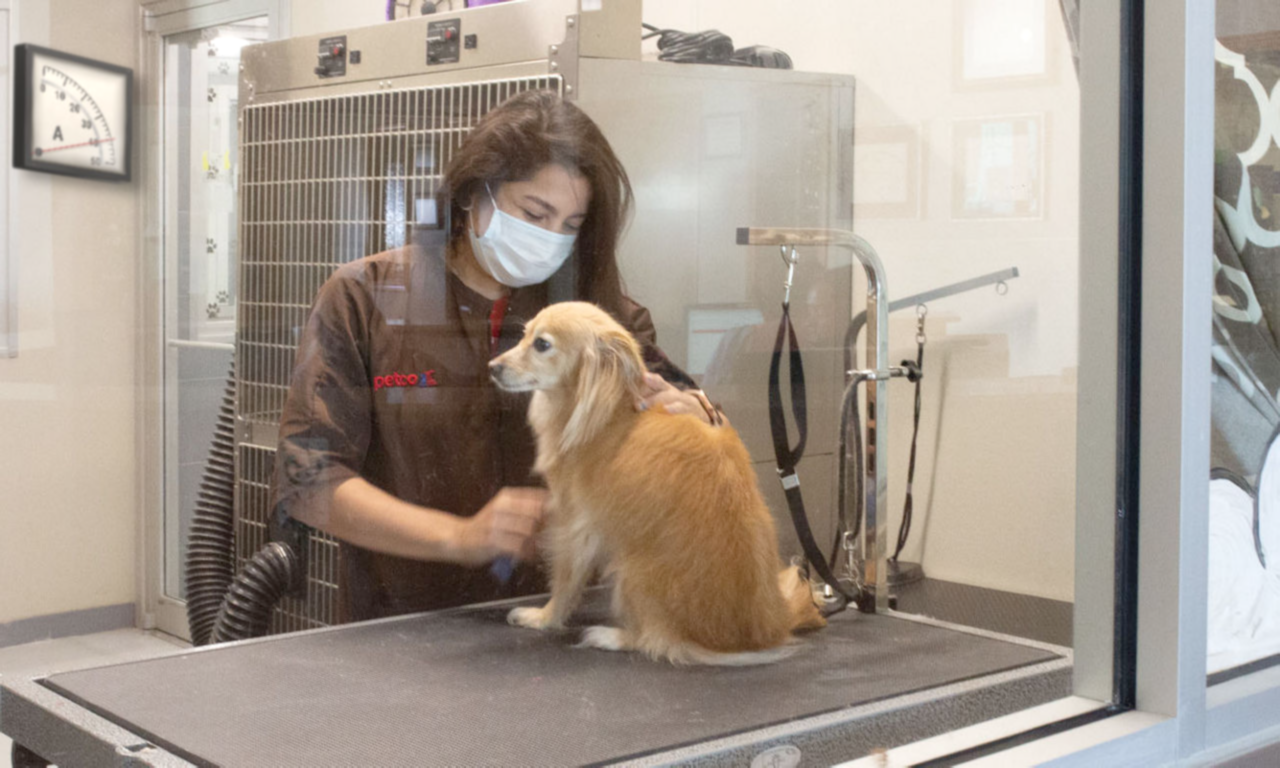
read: 40 A
